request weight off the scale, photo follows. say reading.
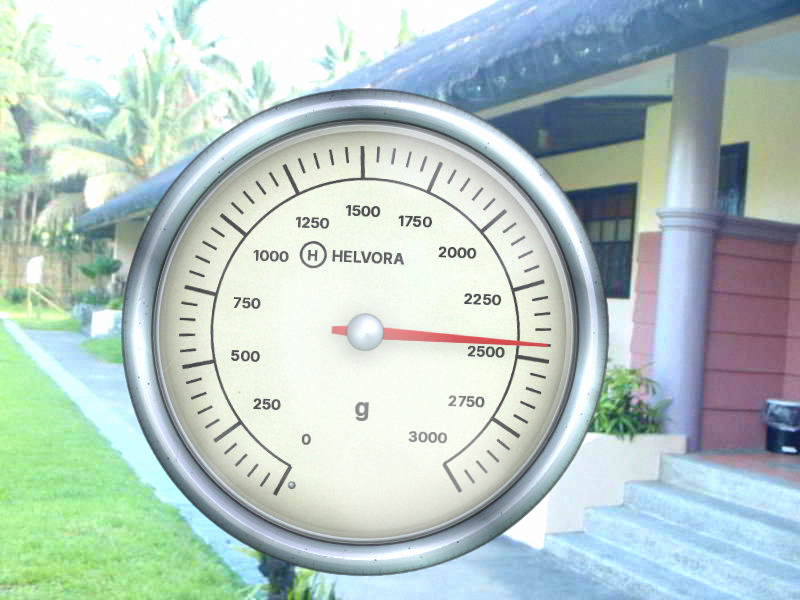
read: 2450 g
